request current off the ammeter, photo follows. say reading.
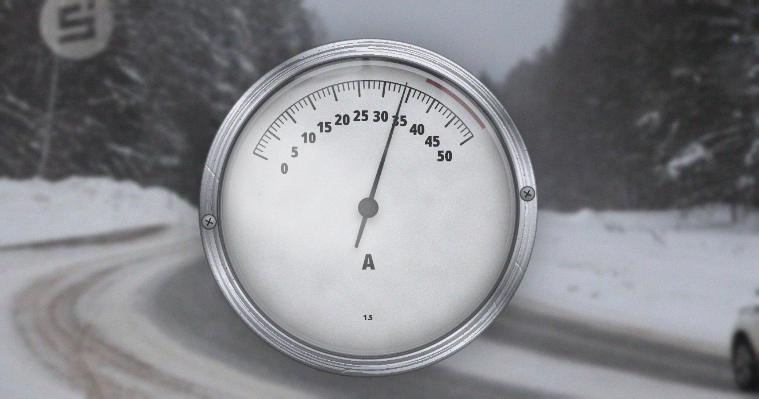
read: 34 A
